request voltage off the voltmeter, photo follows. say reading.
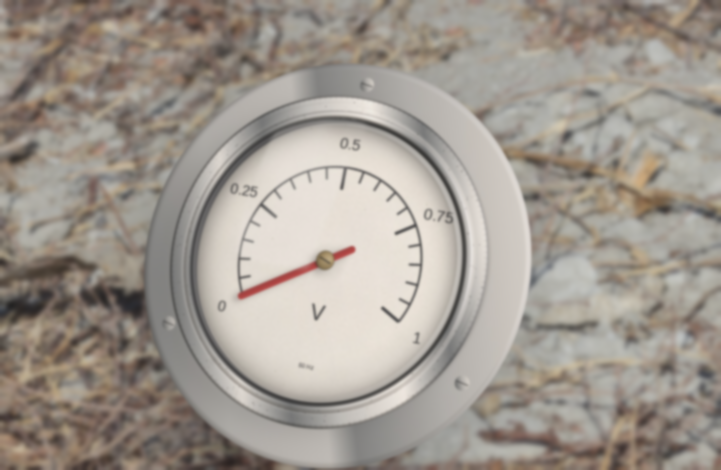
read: 0 V
